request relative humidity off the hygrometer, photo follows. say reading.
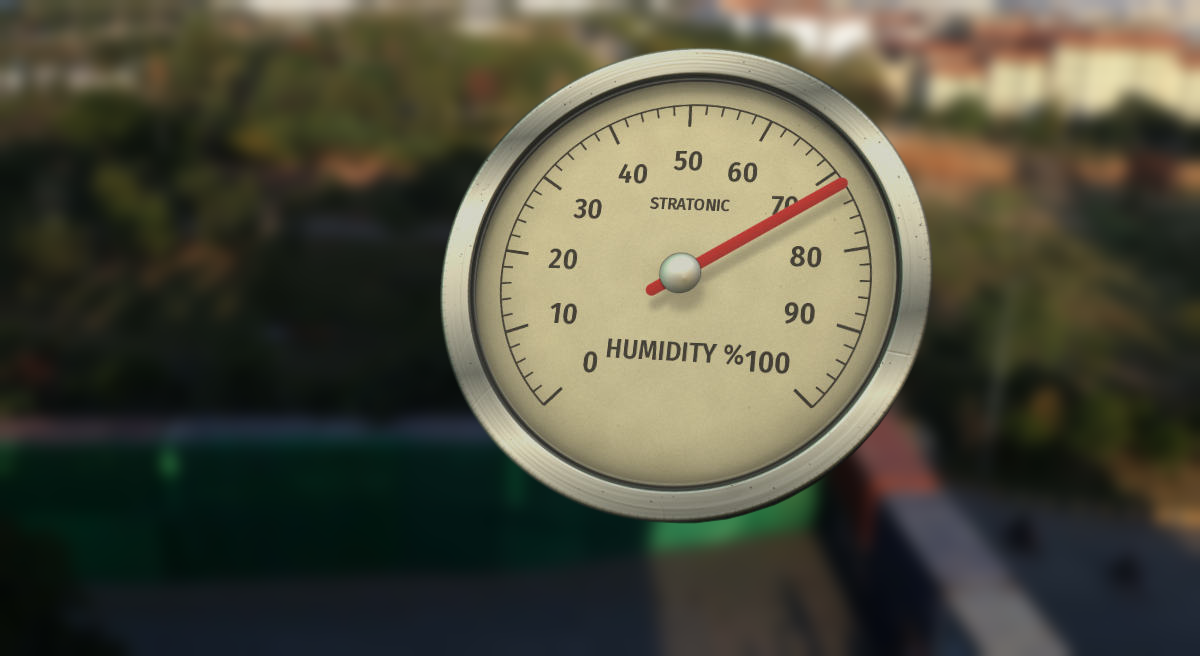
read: 72 %
